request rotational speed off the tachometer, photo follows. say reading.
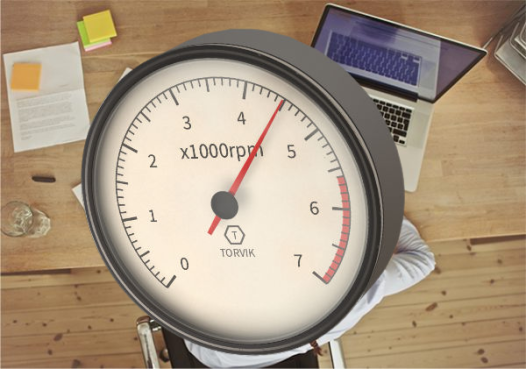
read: 4500 rpm
